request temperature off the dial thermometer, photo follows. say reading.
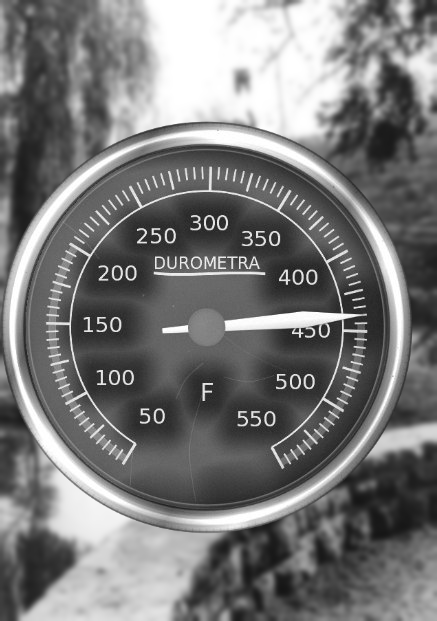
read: 440 °F
